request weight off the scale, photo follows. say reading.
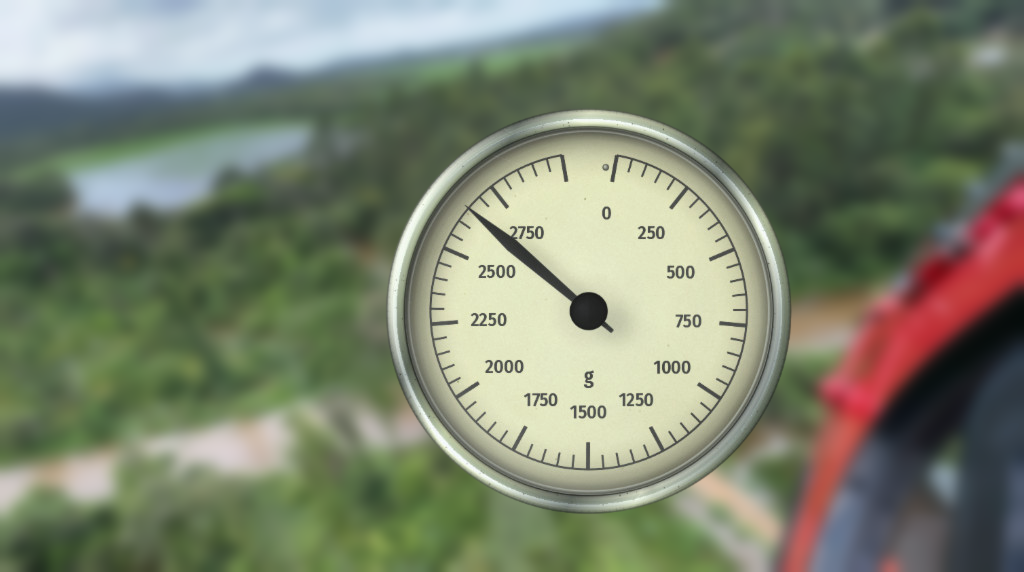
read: 2650 g
